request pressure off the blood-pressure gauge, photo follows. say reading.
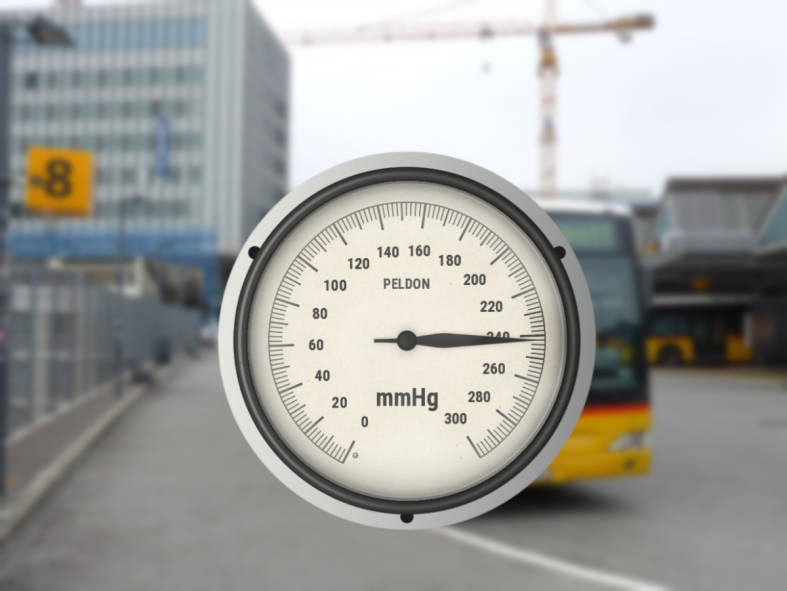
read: 242 mmHg
